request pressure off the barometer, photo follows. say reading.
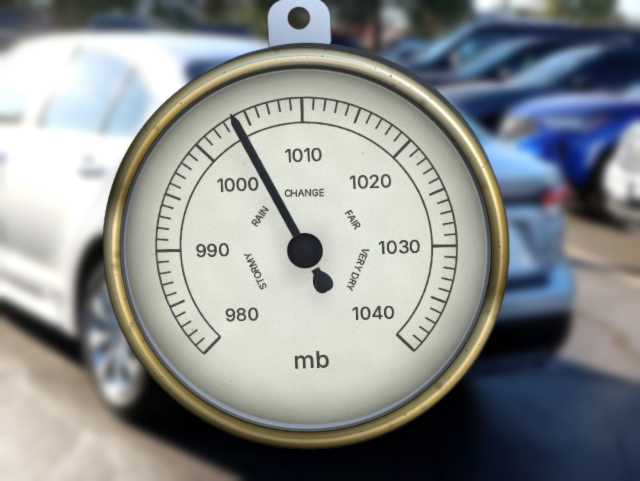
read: 1004 mbar
